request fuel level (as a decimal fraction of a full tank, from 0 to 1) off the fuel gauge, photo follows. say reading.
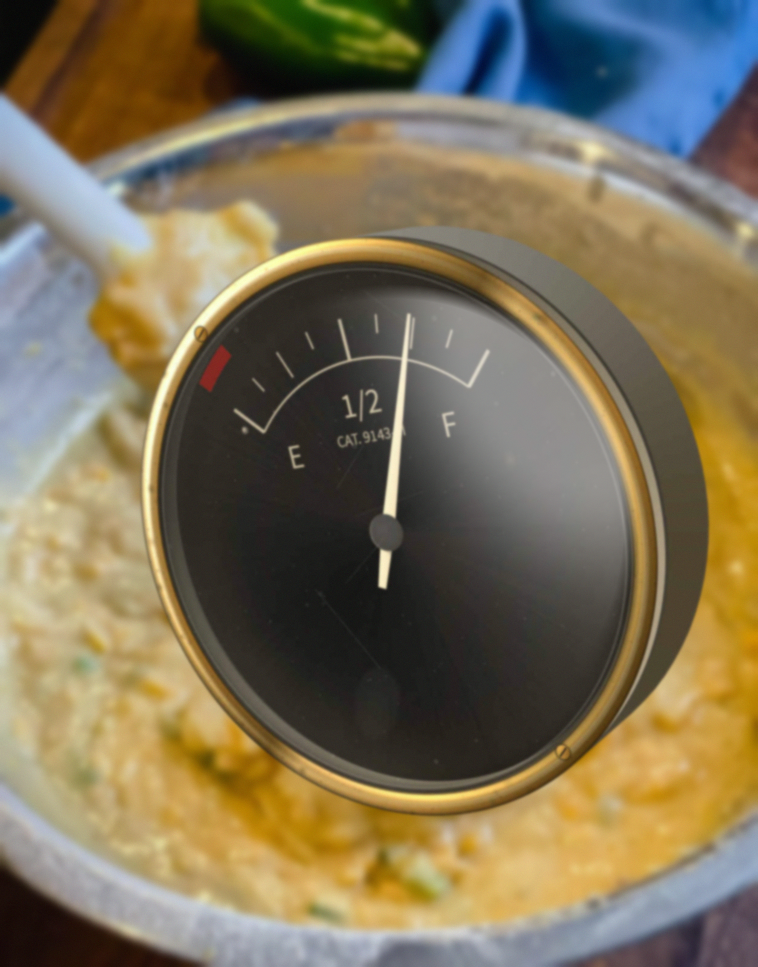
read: 0.75
